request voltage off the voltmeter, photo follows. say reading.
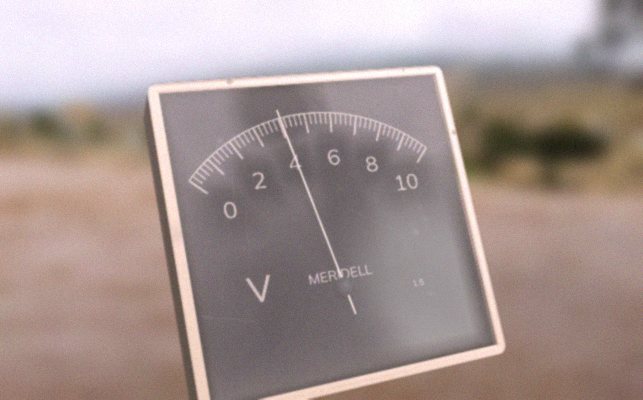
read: 4 V
